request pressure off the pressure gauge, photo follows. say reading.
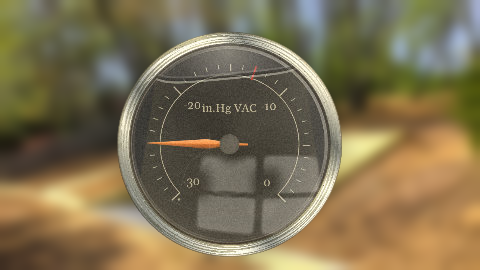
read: -25 inHg
